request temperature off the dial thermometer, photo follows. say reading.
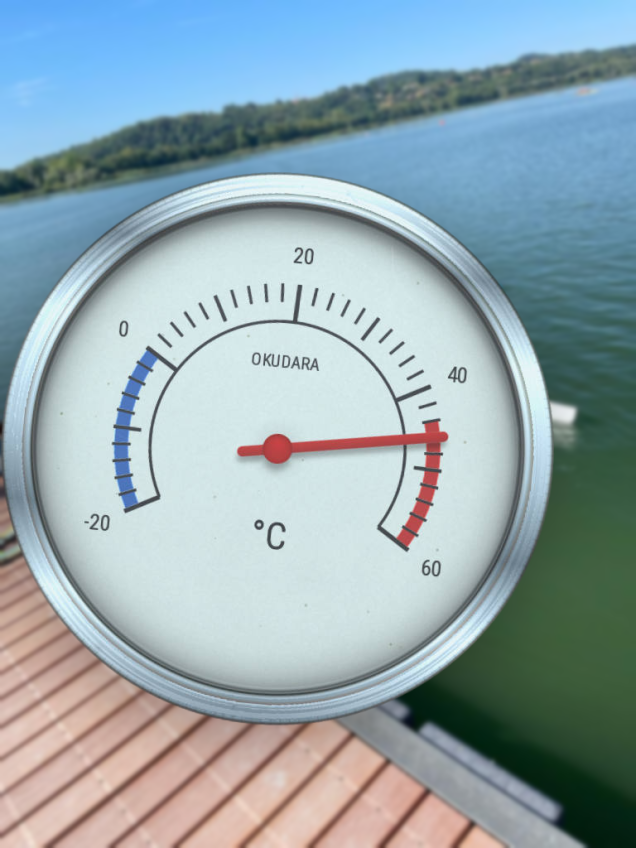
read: 46 °C
